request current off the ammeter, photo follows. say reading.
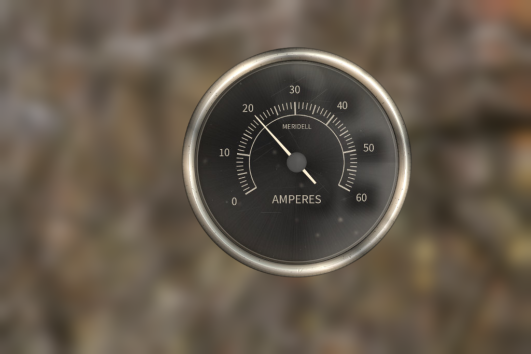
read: 20 A
